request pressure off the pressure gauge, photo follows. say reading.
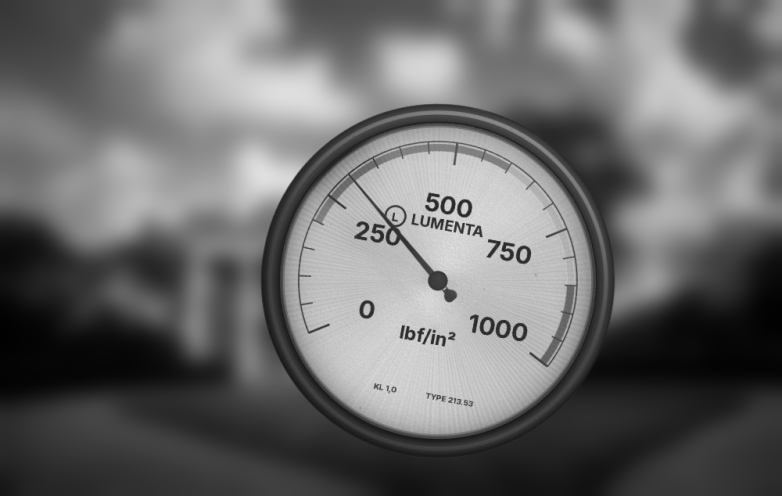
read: 300 psi
